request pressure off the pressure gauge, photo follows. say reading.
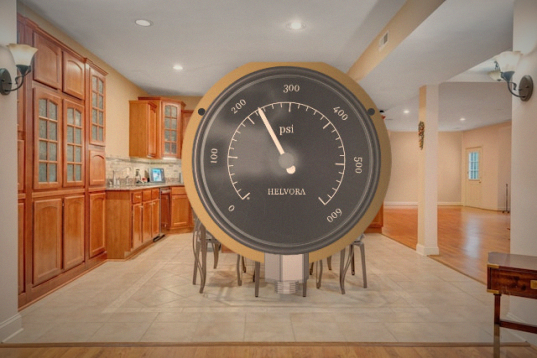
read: 230 psi
